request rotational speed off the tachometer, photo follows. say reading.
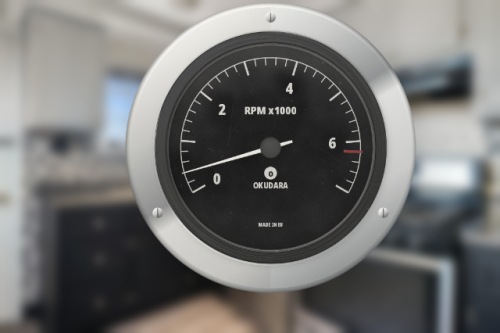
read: 400 rpm
